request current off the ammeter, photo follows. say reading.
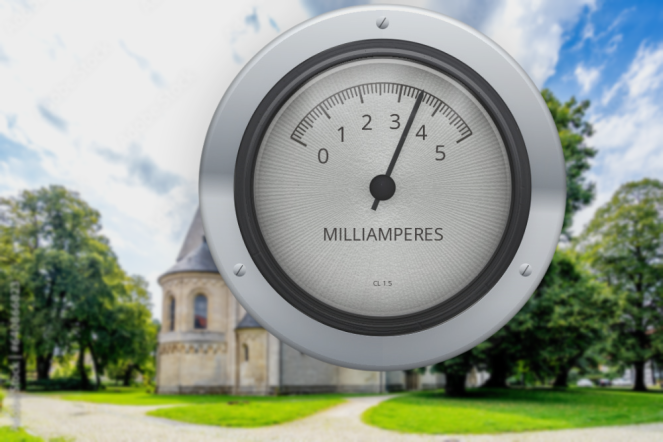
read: 3.5 mA
